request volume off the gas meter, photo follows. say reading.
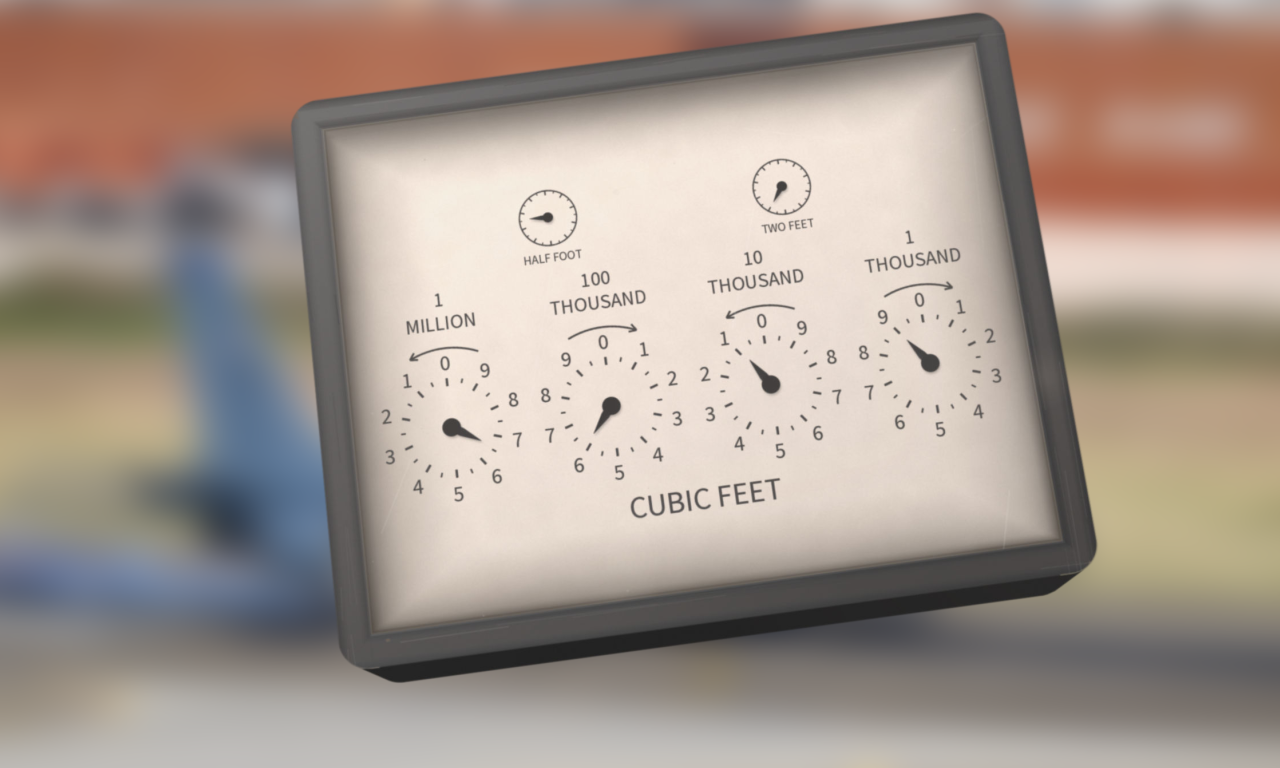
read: 660900 ft³
